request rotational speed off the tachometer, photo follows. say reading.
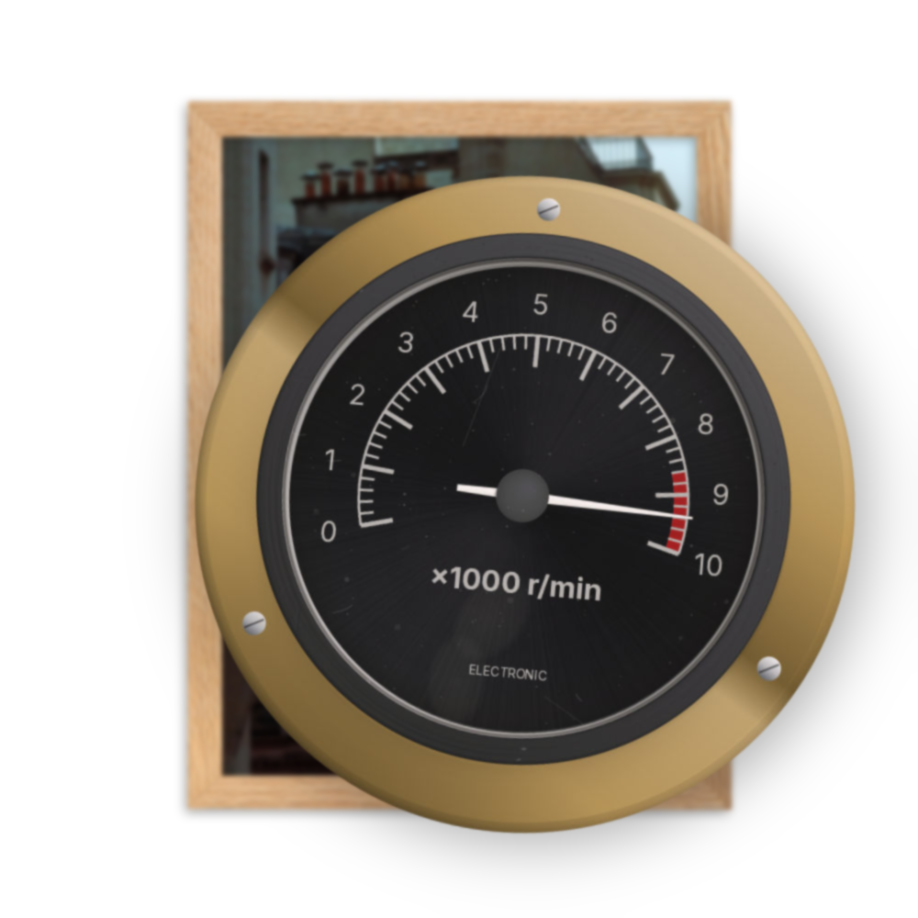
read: 9400 rpm
